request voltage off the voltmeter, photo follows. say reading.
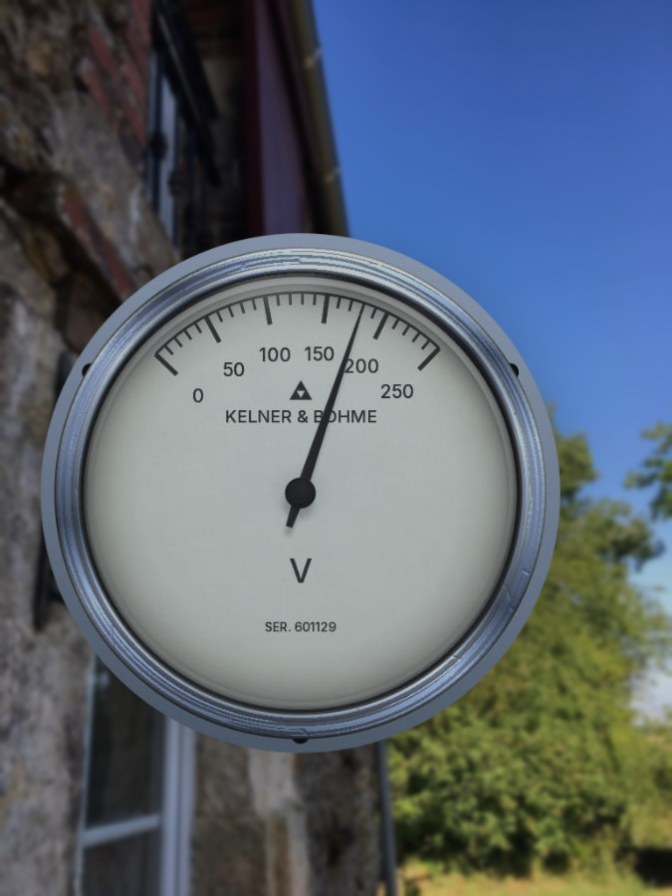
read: 180 V
